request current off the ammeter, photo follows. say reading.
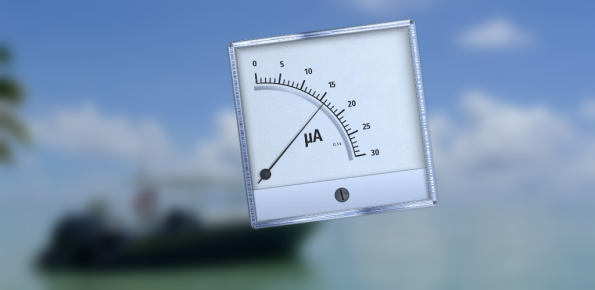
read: 16 µA
